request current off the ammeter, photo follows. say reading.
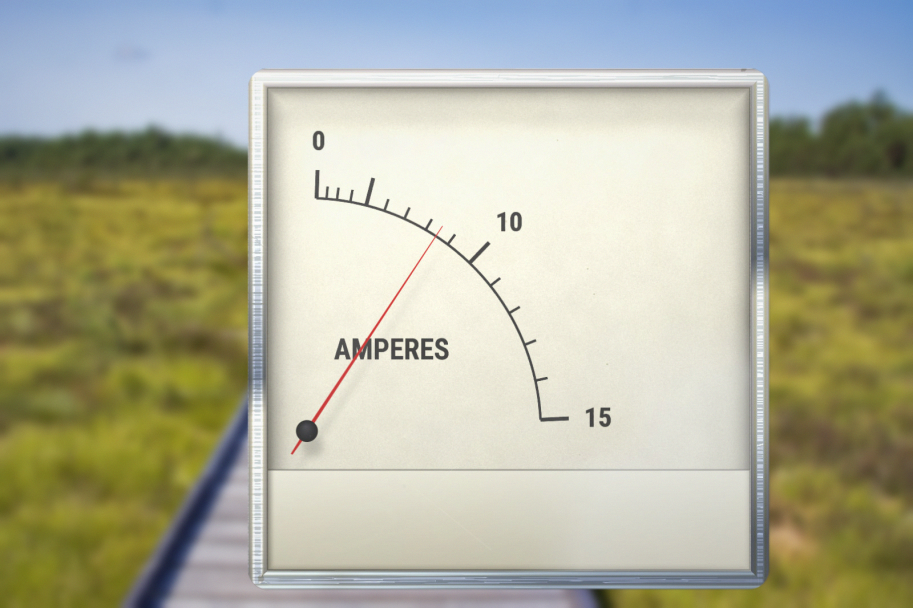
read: 8.5 A
